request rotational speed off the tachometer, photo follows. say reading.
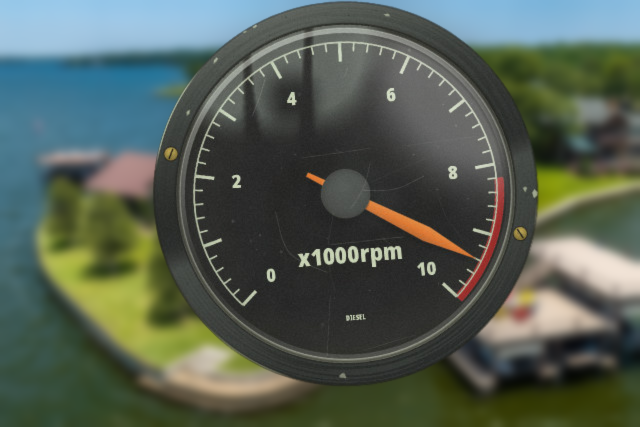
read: 9400 rpm
